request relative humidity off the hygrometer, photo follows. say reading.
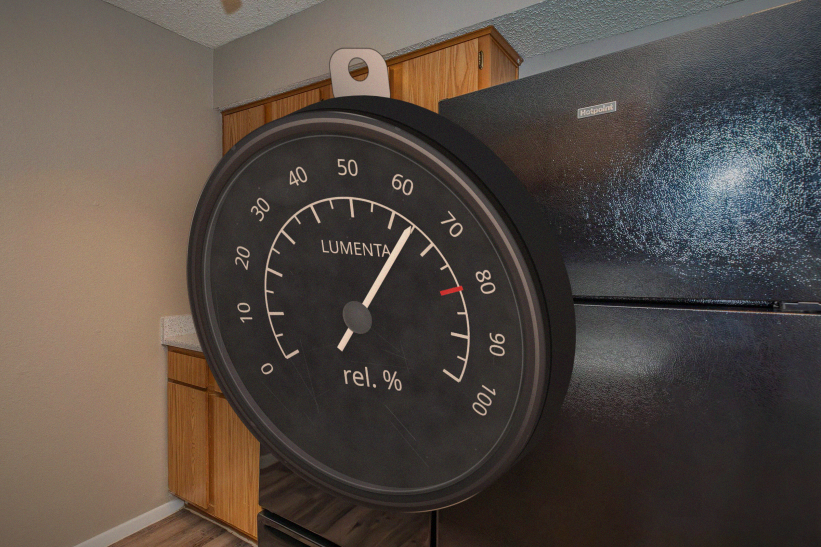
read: 65 %
